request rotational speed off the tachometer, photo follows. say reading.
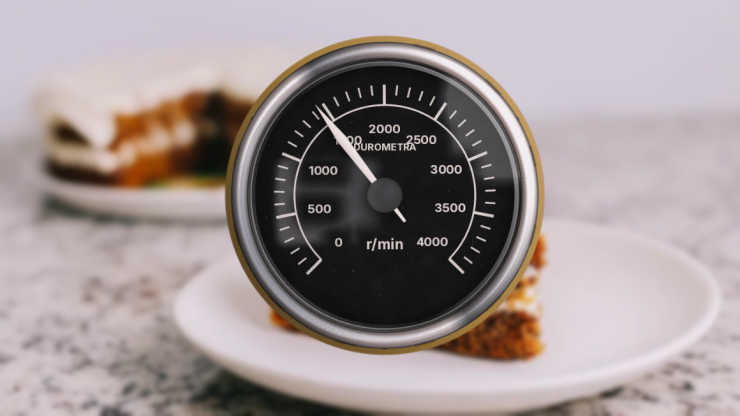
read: 1450 rpm
